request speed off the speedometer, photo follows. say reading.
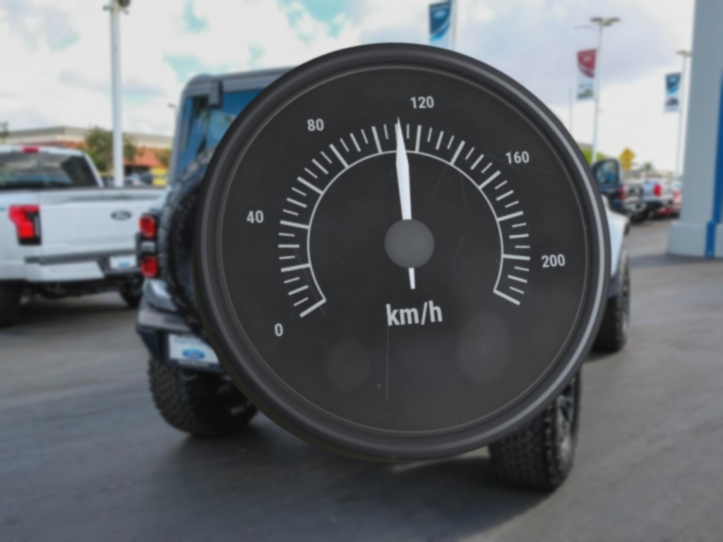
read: 110 km/h
